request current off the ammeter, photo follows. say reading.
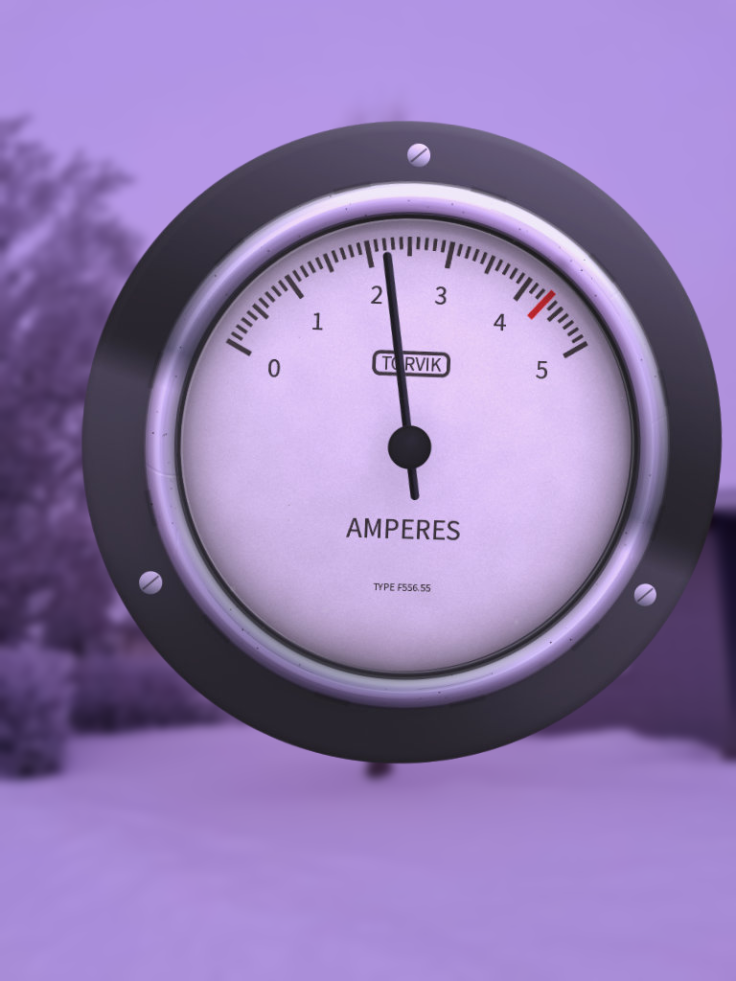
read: 2.2 A
